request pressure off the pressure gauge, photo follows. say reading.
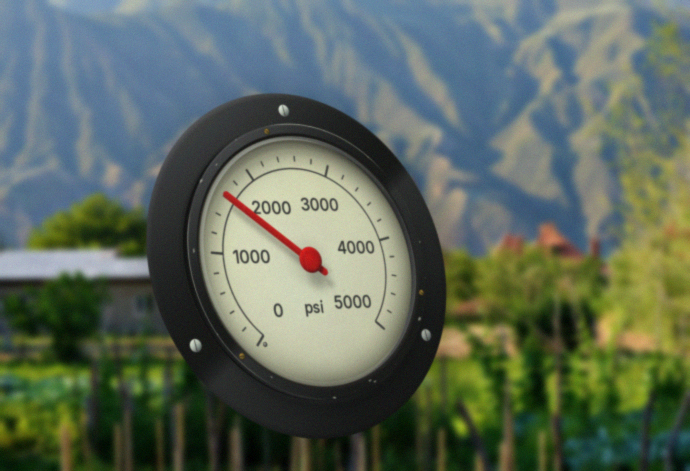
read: 1600 psi
